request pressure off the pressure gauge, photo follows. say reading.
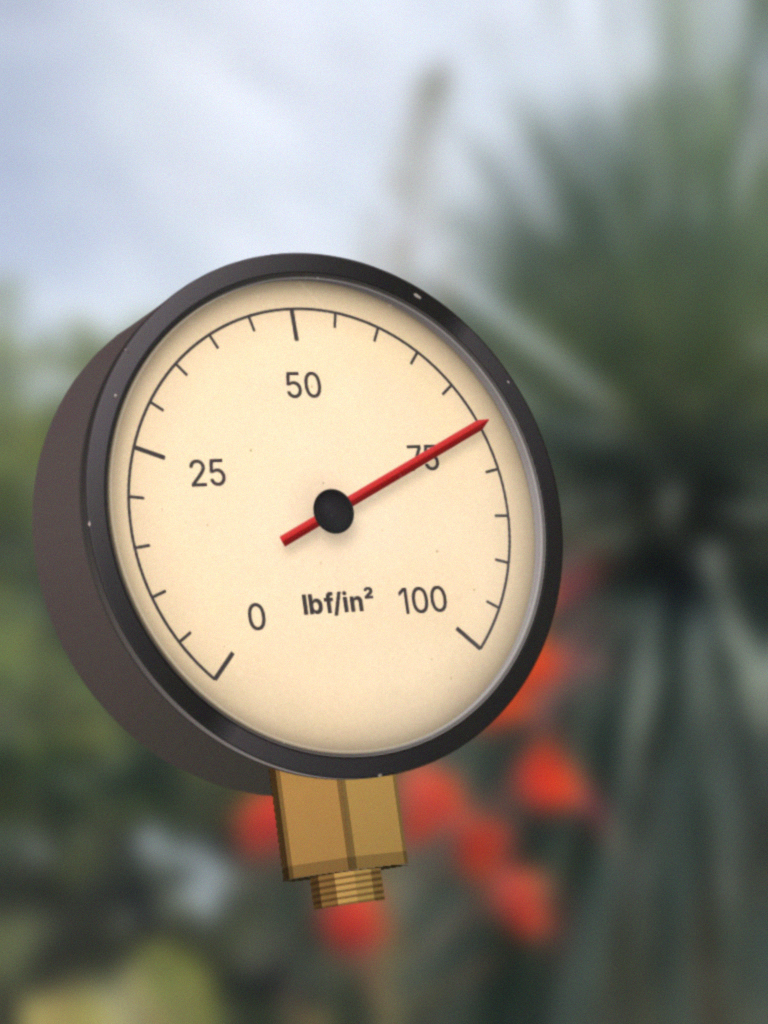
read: 75 psi
